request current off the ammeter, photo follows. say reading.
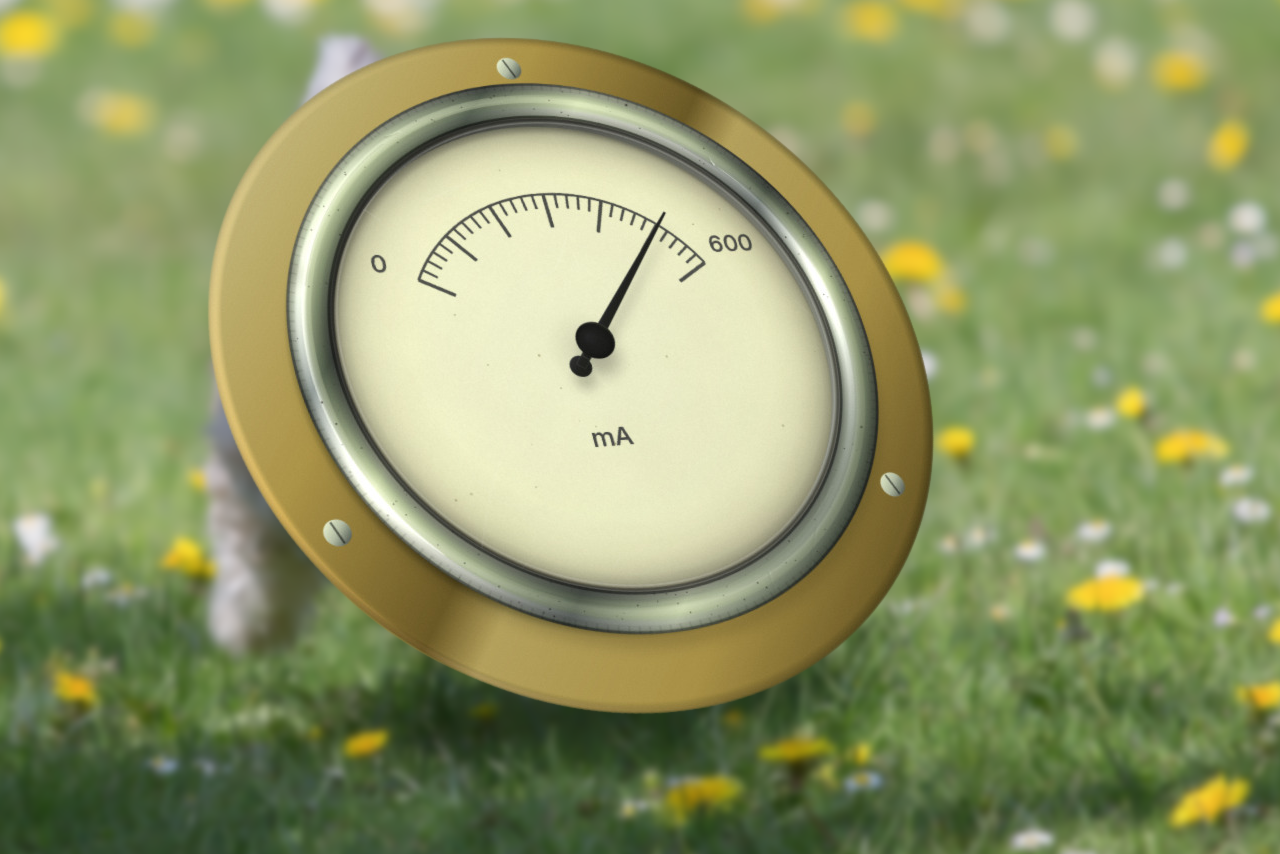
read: 500 mA
